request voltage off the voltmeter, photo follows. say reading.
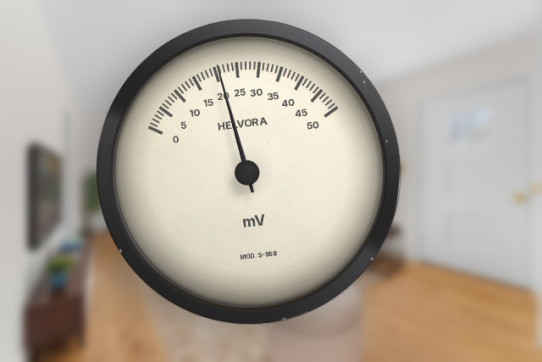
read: 21 mV
